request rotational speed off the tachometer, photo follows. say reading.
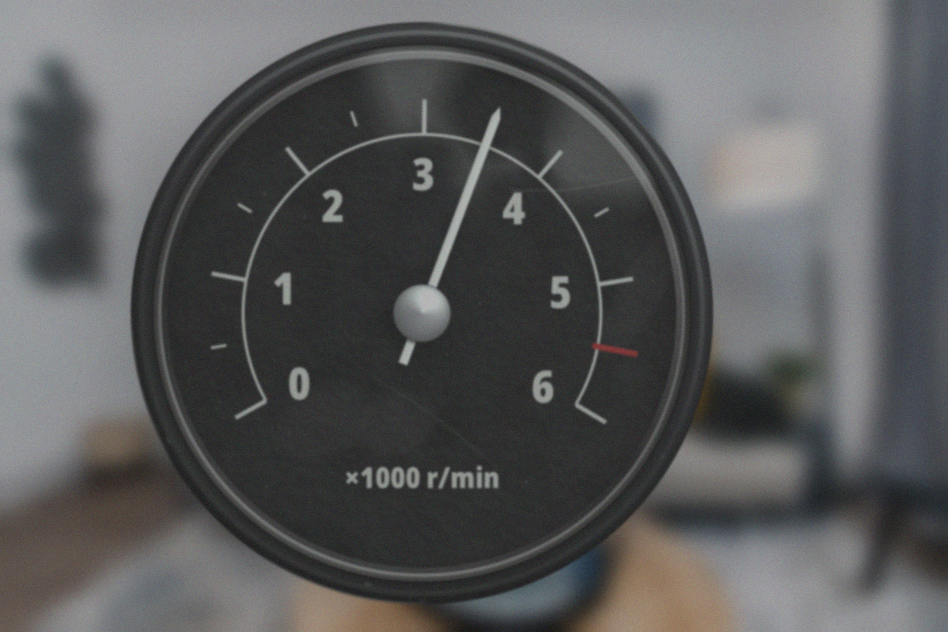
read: 3500 rpm
